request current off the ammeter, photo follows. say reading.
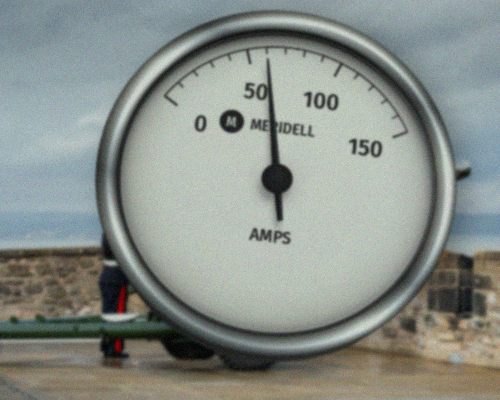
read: 60 A
